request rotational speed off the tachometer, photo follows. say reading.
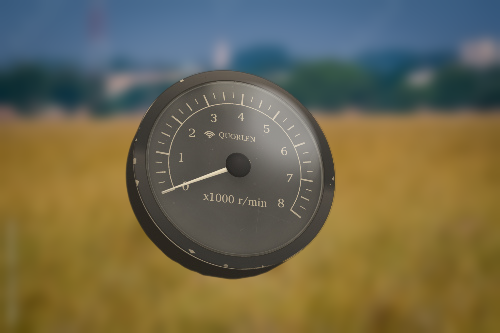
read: 0 rpm
